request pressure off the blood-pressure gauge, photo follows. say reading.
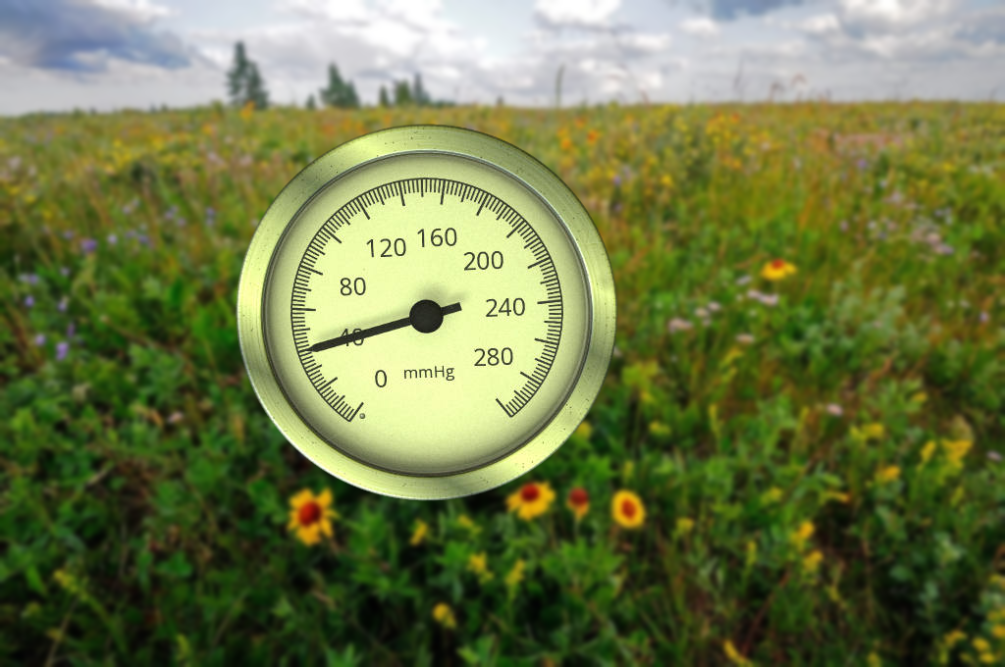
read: 40 mmHg
